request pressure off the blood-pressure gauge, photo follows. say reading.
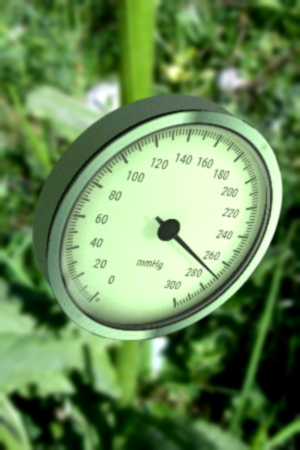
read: 270 mmHg
